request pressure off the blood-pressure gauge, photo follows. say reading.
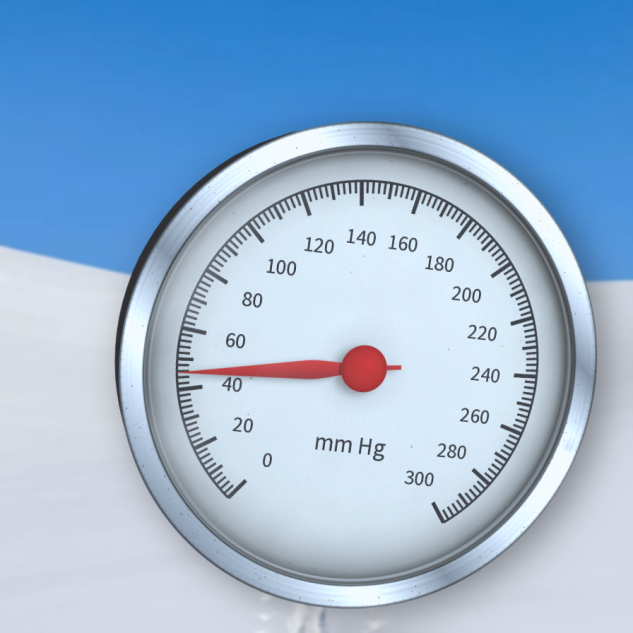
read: 46 mmHg
